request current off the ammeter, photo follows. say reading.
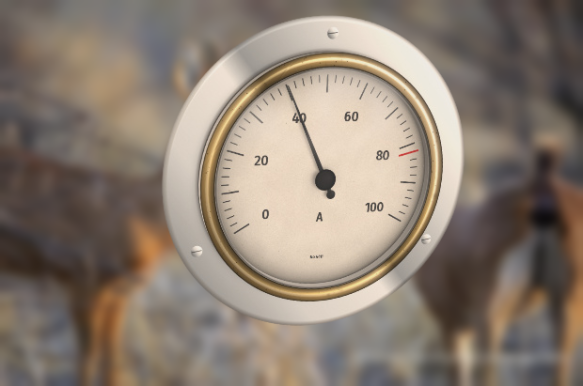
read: 40 A
